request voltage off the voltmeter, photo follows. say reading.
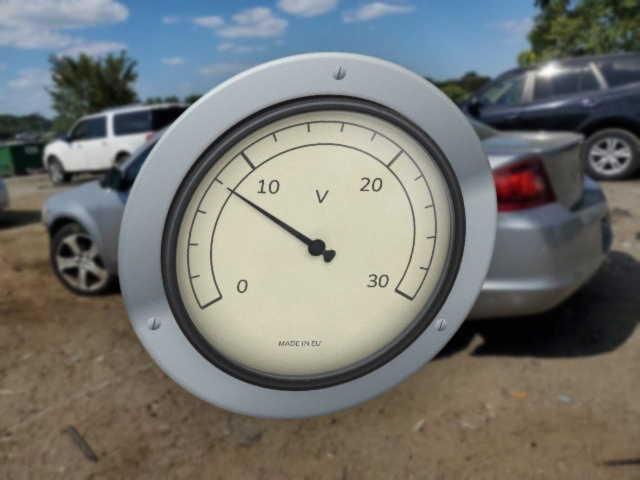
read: 8 V
